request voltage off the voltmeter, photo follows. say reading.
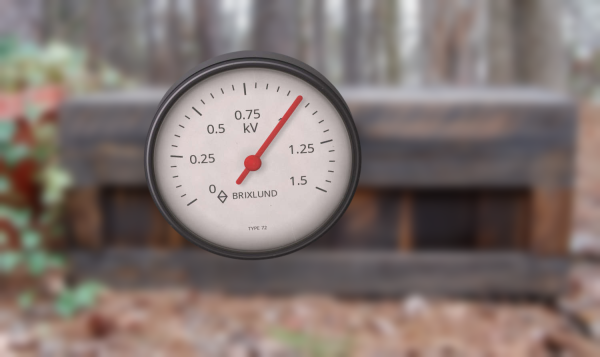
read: 1 kV
